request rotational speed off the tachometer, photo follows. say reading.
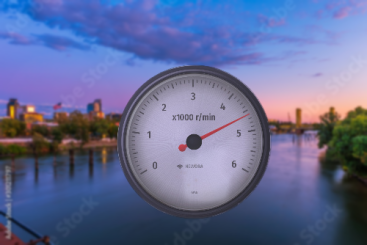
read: 4600 rpm
